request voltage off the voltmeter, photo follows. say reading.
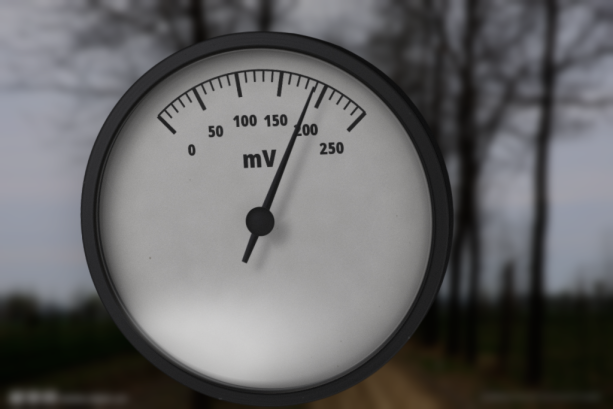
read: 190 mV
